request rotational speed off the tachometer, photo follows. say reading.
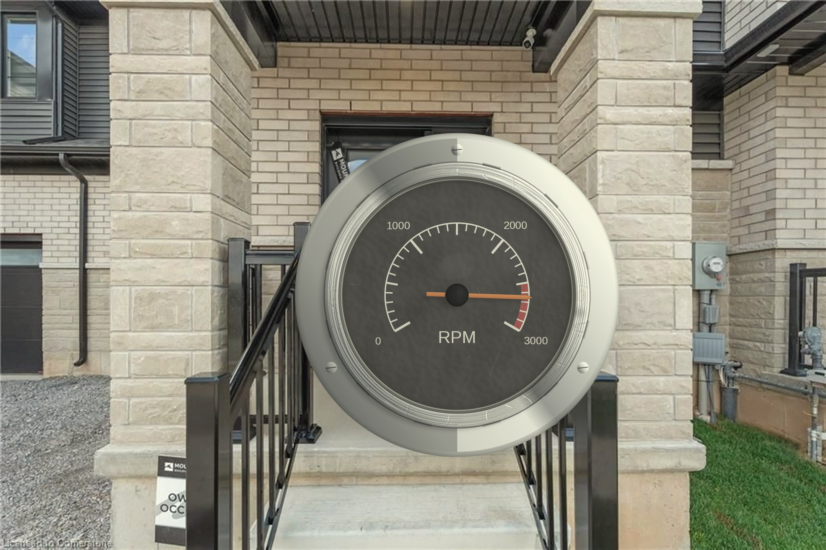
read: 2650 rpm
